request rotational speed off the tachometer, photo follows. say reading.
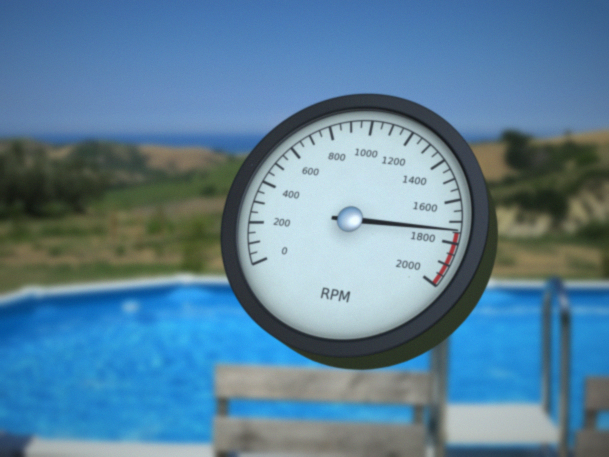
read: 1750 rpm
